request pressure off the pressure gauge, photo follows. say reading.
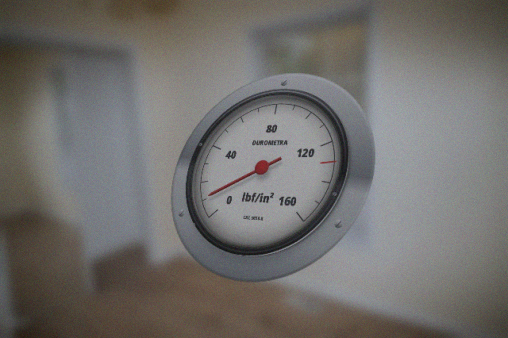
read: 10 psi
